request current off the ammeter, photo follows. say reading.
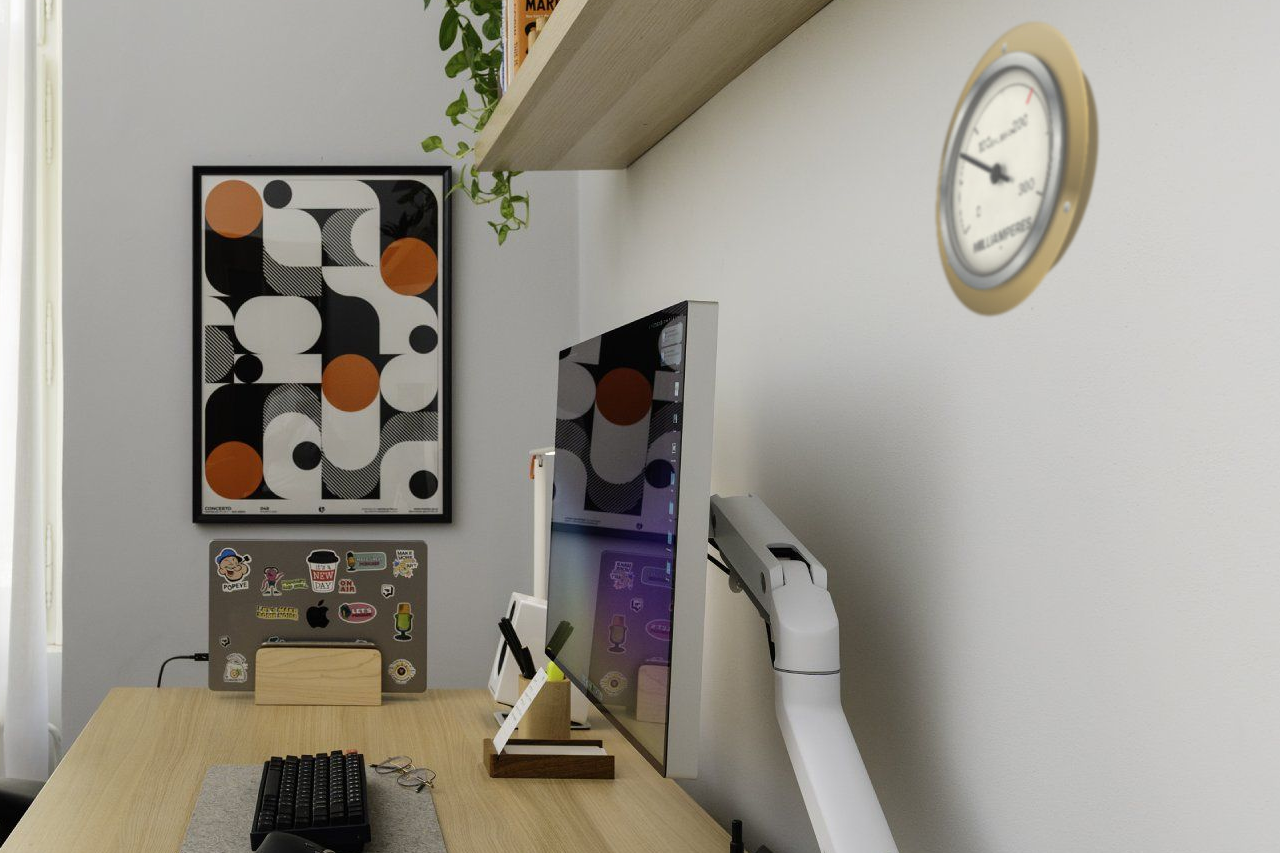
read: 75 mA
